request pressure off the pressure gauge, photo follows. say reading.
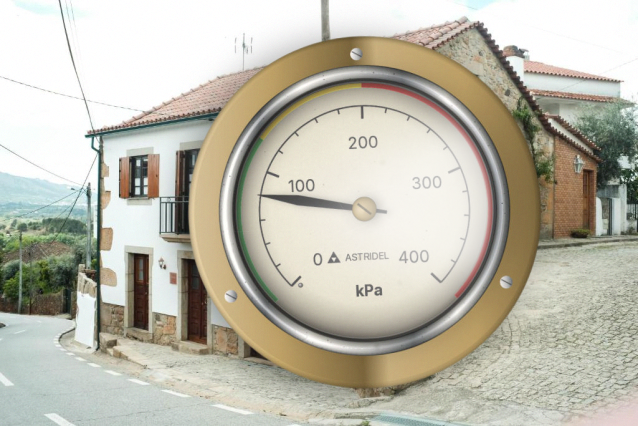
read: 80 kPa
